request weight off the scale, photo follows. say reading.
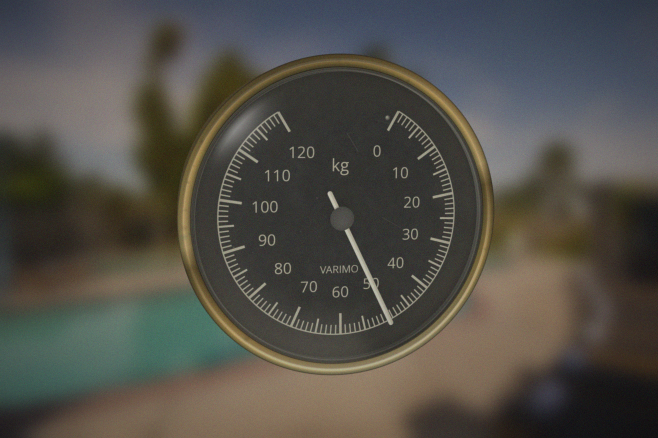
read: 50 kg
